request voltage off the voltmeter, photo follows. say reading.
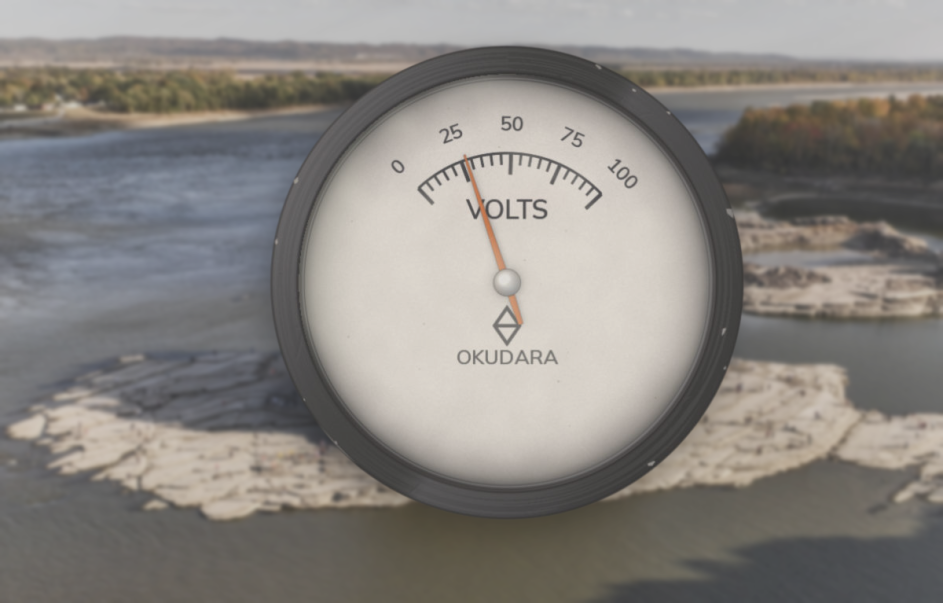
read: 27.5 V
